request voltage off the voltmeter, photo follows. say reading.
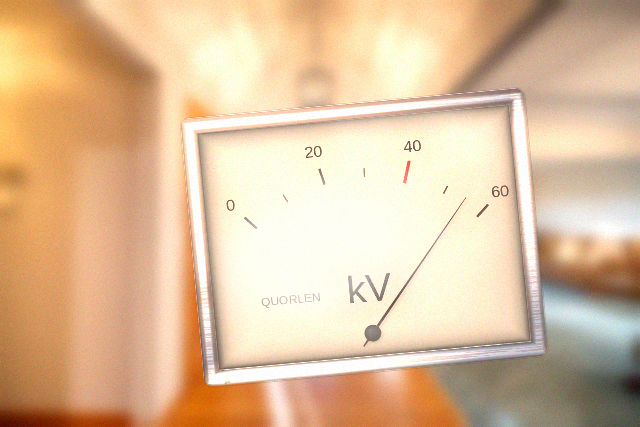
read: 55 kV
